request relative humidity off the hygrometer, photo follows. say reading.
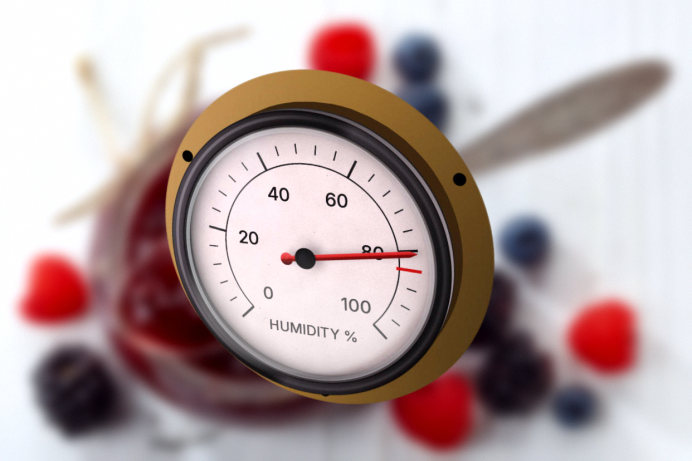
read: 80 %
